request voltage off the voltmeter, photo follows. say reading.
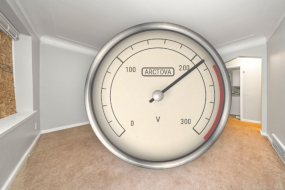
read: 210 V
